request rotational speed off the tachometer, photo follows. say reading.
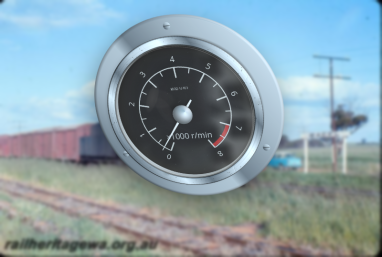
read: 250 rpm
